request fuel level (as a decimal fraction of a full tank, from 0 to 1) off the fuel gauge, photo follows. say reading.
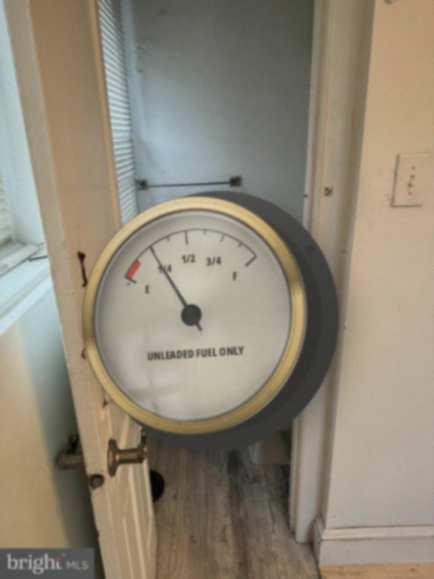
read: 0.25
